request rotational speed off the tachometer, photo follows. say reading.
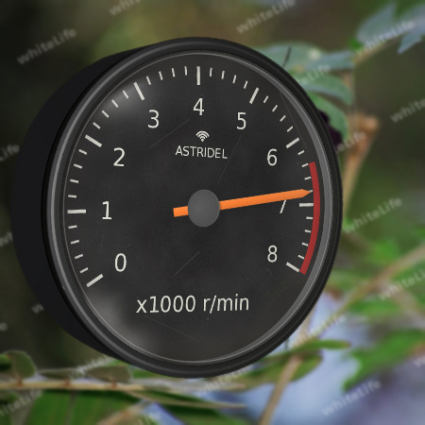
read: 6800 rpm
